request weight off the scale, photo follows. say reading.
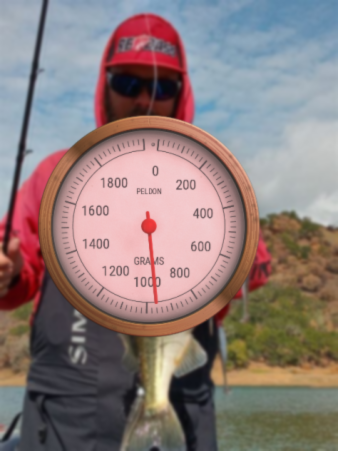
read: 960 g
